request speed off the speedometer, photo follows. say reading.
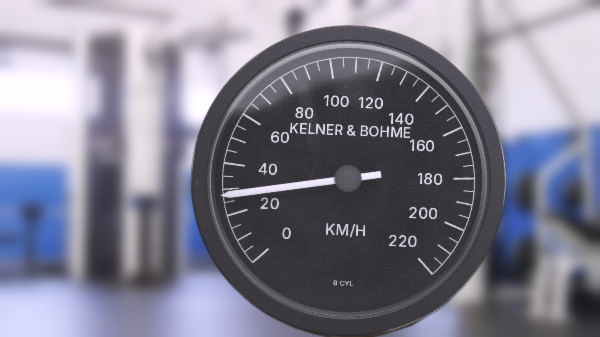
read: 27.5 km/h
